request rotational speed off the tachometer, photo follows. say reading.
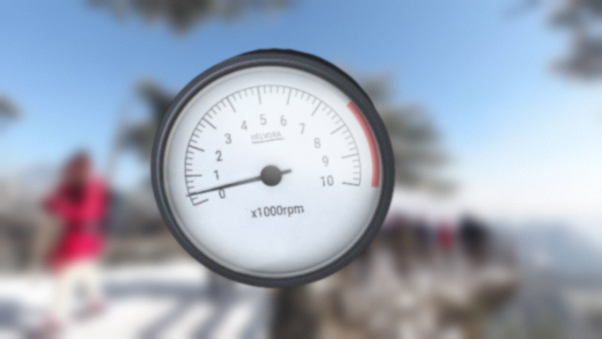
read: 400 rpm
